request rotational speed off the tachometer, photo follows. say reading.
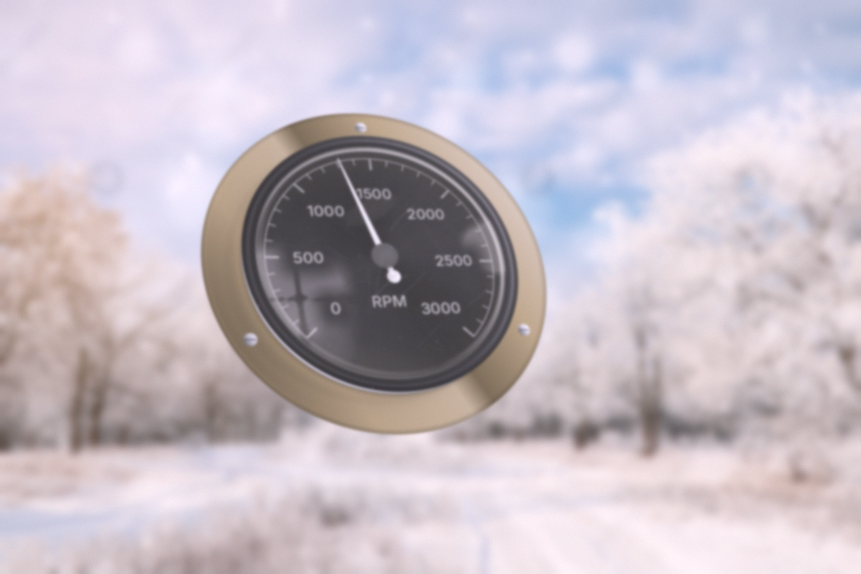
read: 1300 rpm
